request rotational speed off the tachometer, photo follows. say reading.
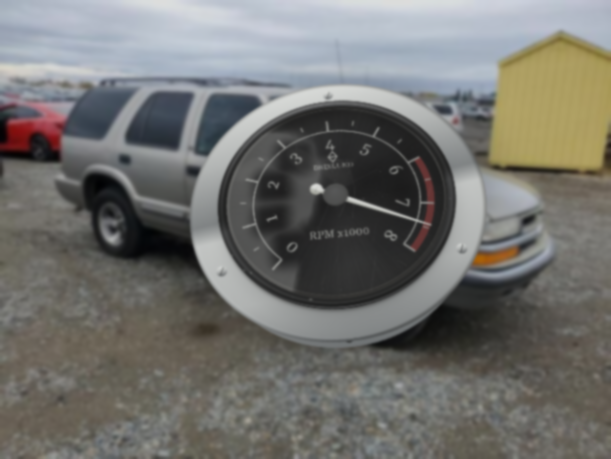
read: 7500 rpm
